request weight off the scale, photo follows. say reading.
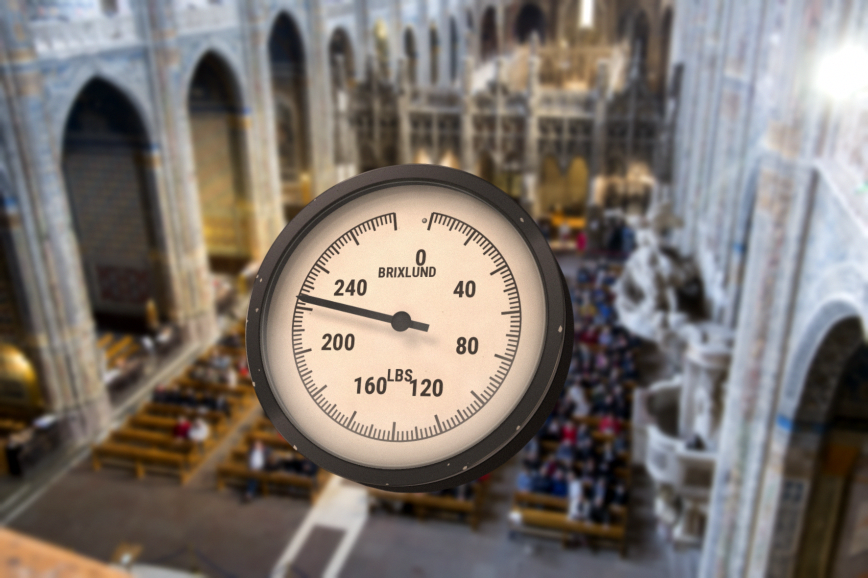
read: 224 lb
